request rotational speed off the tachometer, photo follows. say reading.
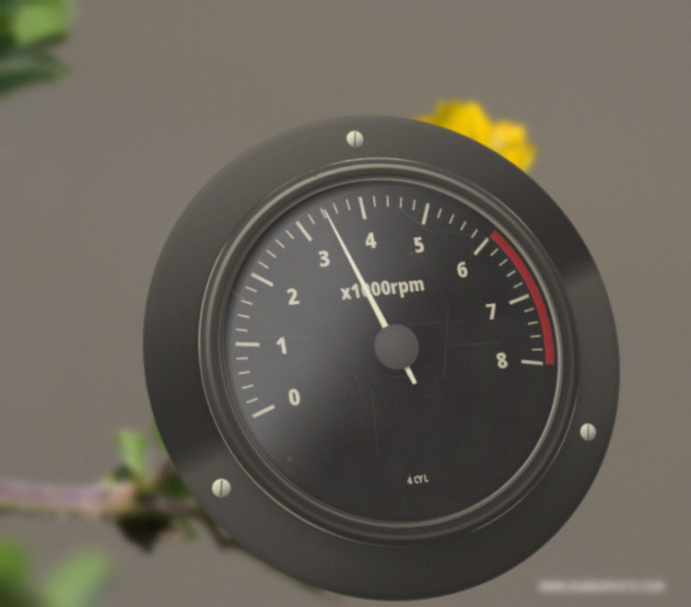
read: 3400 rpm
